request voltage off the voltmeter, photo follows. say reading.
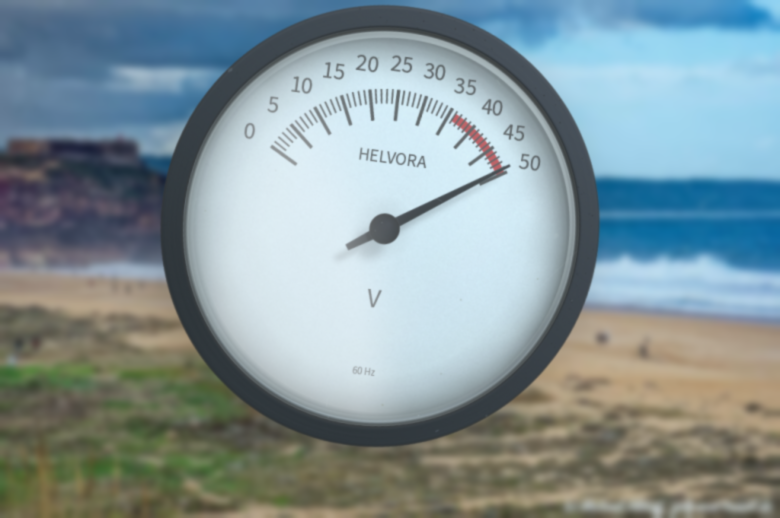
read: 49 V
